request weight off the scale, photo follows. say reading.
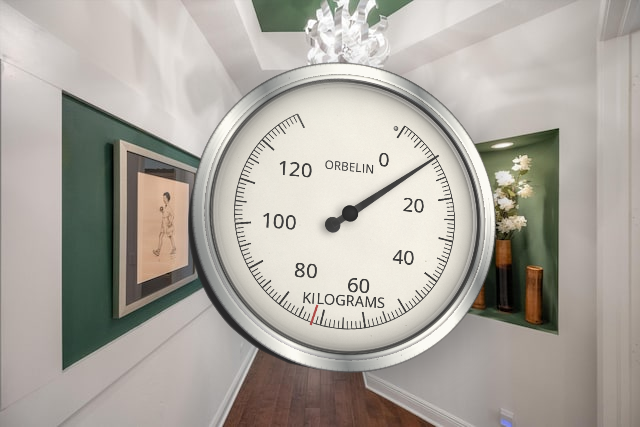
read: 10 kg
